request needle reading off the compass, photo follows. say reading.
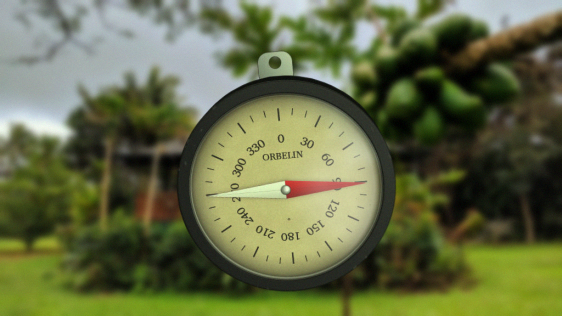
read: 90 °
